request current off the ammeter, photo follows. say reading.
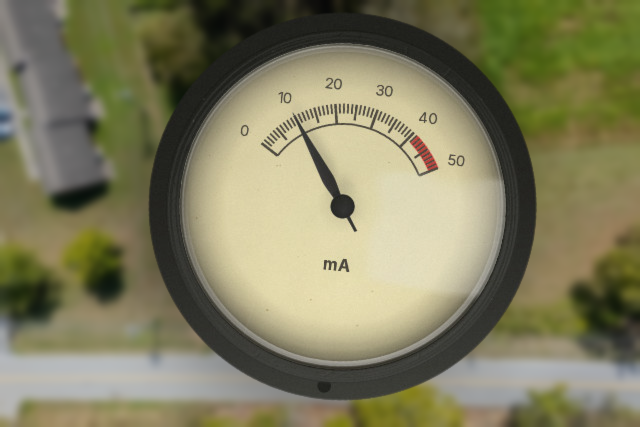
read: 10 mA
